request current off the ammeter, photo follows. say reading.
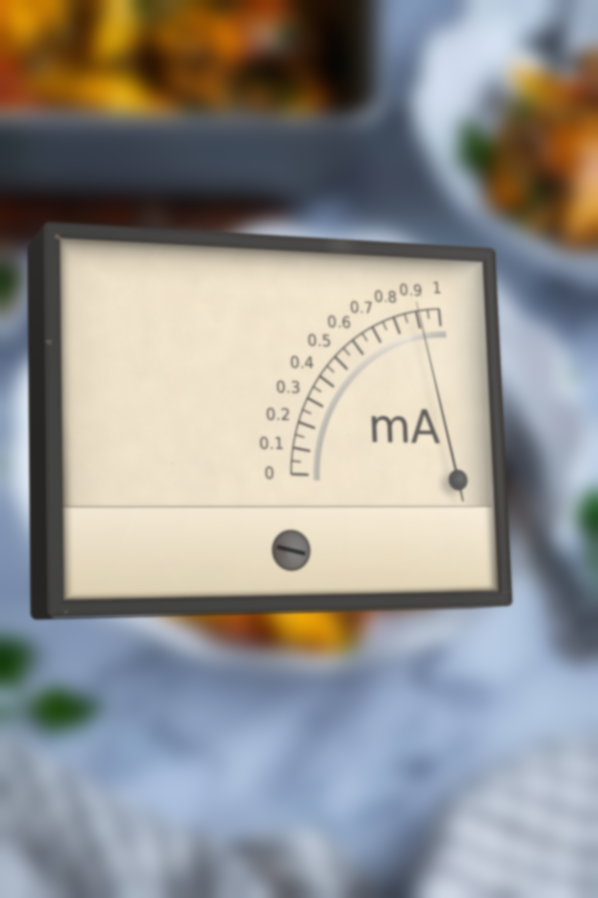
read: 0.9 mA
